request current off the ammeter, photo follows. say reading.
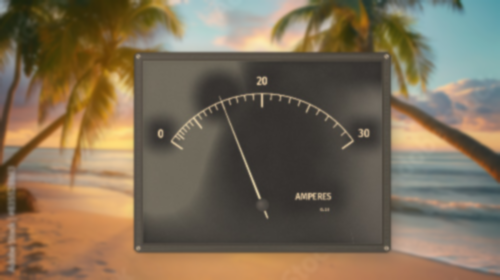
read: 15 A
